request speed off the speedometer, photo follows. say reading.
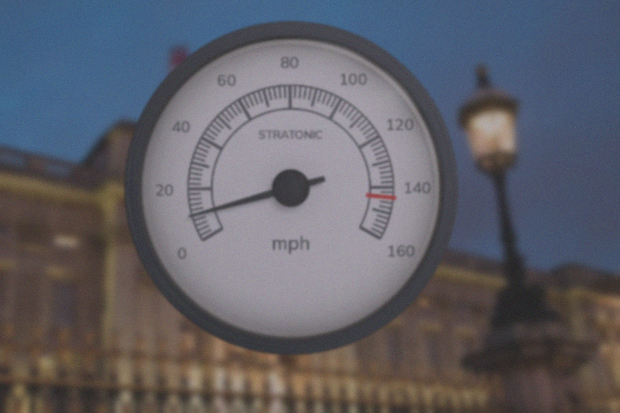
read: 10 mph
